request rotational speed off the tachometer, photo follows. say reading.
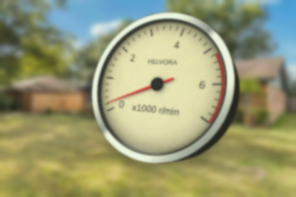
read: 200 rpm
